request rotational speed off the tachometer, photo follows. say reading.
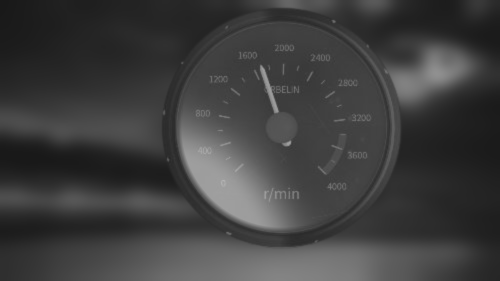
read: 1700 rpm
